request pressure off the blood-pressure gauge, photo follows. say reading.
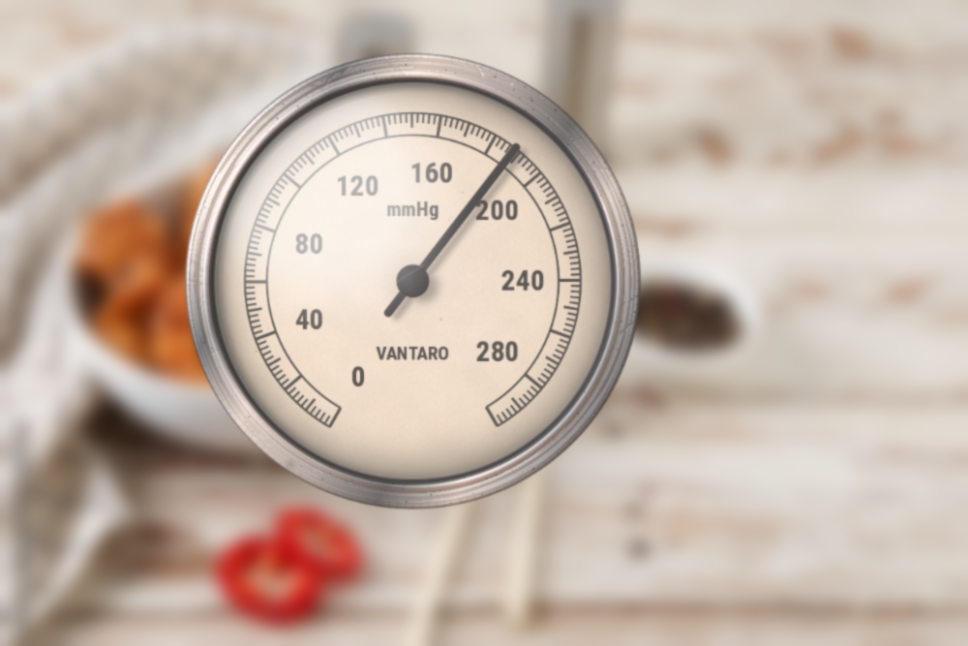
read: 188 mmHg
